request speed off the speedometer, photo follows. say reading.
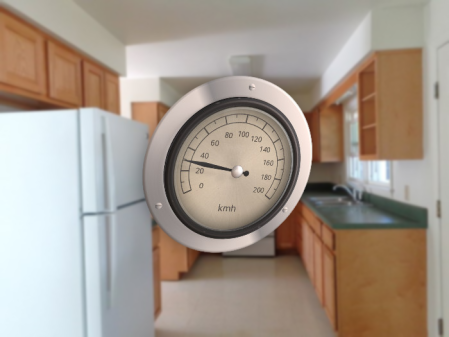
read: 30 km/h
